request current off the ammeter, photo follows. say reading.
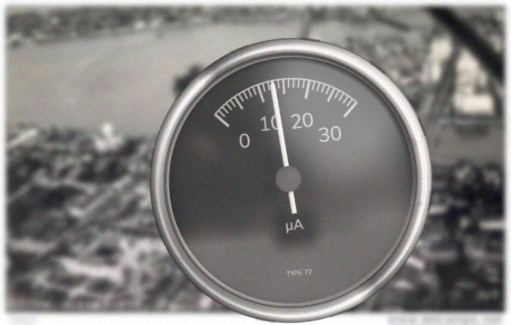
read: 13 µA
